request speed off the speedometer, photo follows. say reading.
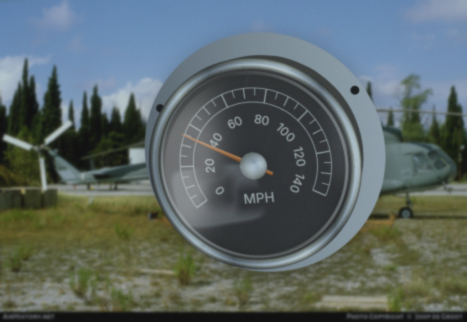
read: 35 mph
